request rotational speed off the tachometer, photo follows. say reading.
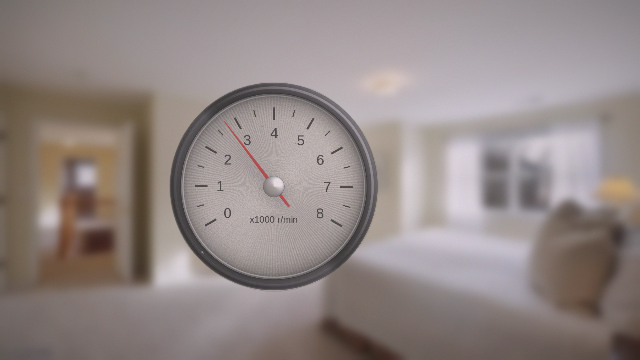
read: 2750 rpm
